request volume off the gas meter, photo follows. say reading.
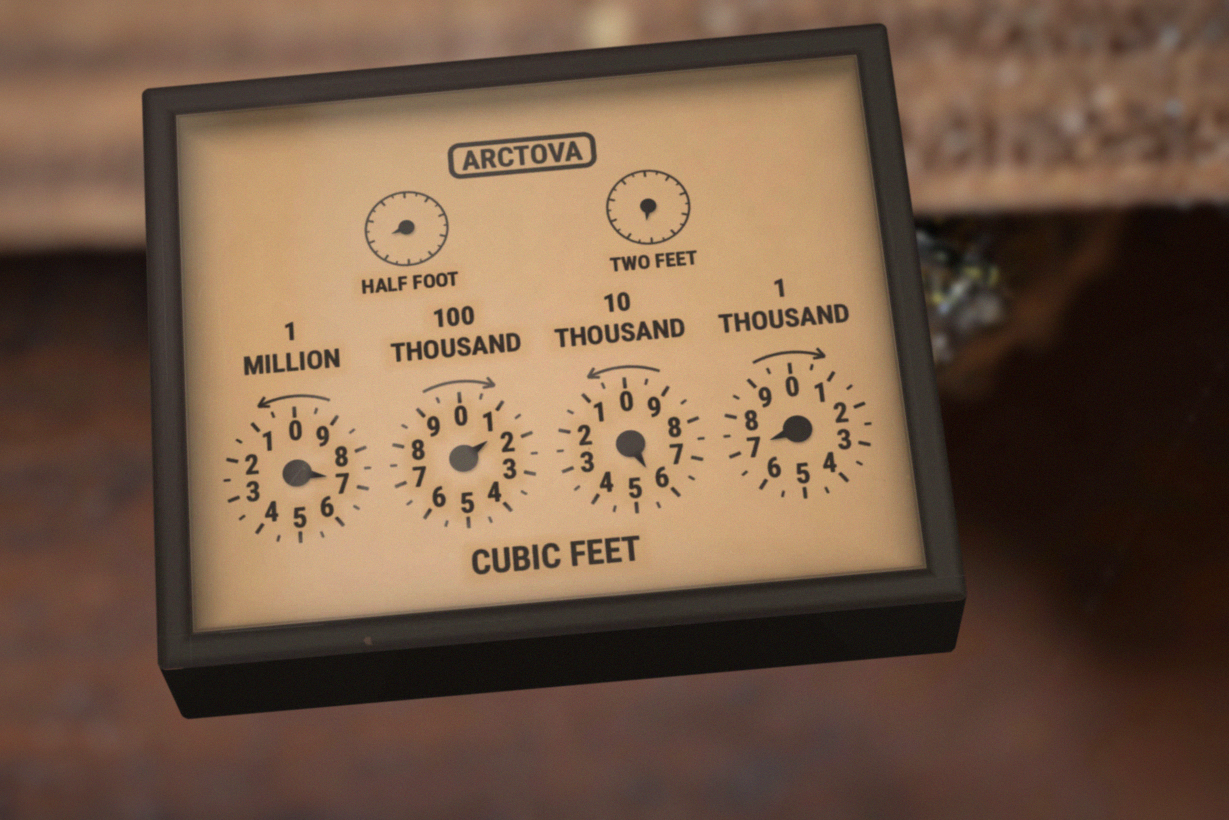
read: 715700 ft³
